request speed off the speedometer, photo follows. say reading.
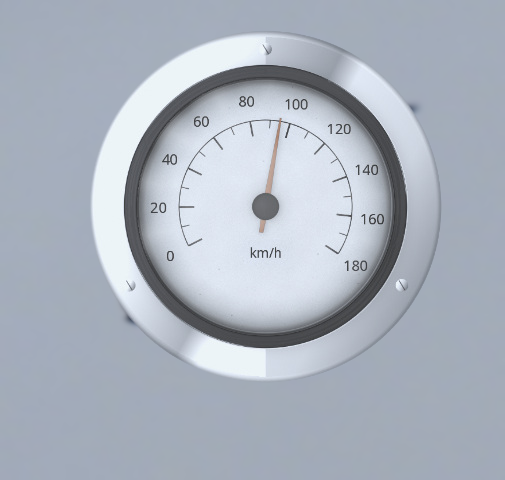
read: 95 km/h
